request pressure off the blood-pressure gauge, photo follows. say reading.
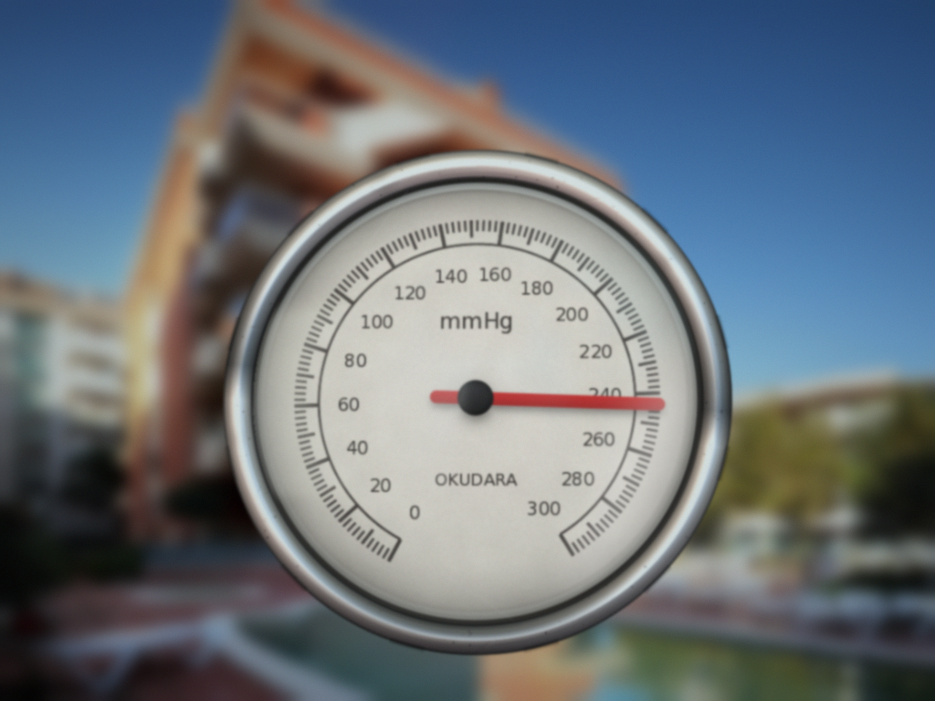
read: 244 mmHg
